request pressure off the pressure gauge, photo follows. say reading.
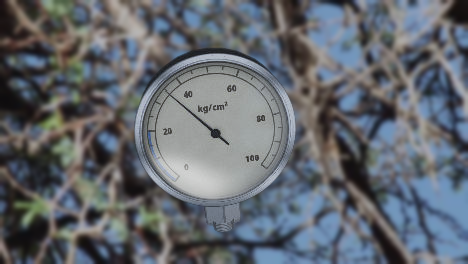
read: 35 kg/cm²
